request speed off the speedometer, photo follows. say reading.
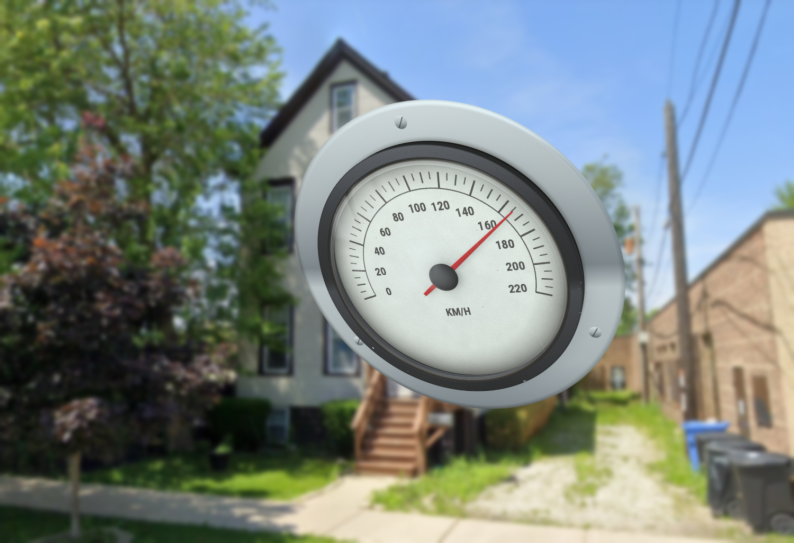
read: 165 km/h
